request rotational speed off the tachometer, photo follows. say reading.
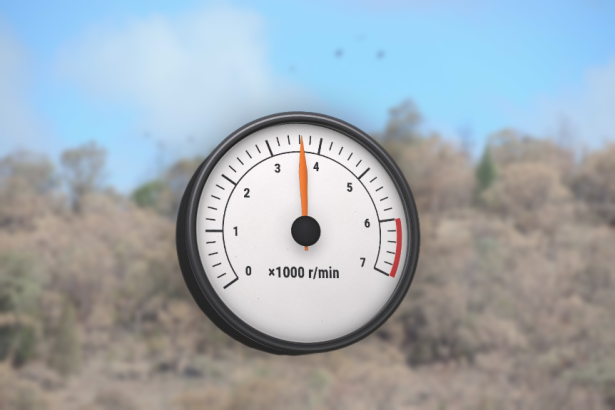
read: 3600 rpm
